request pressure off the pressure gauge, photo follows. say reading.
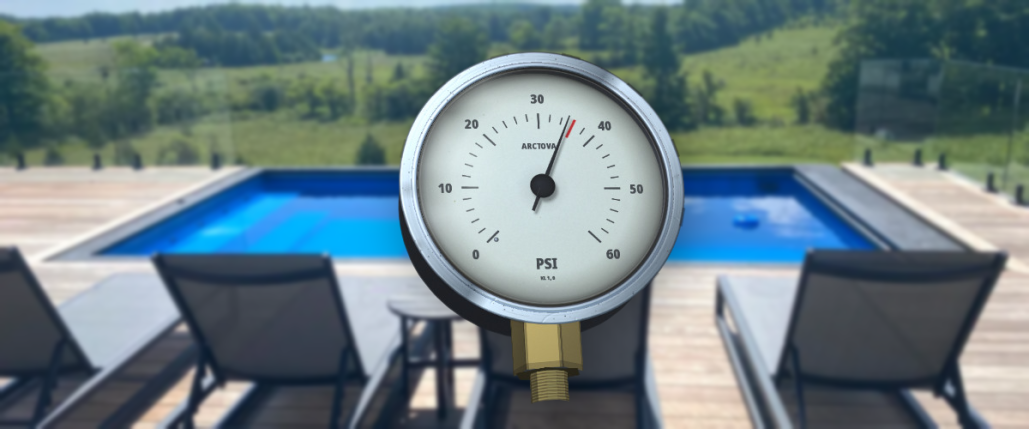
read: 35 psi
